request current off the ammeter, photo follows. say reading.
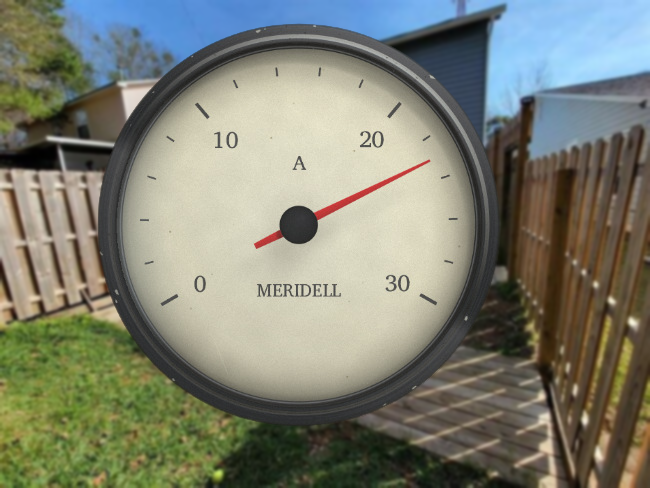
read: 23 A
